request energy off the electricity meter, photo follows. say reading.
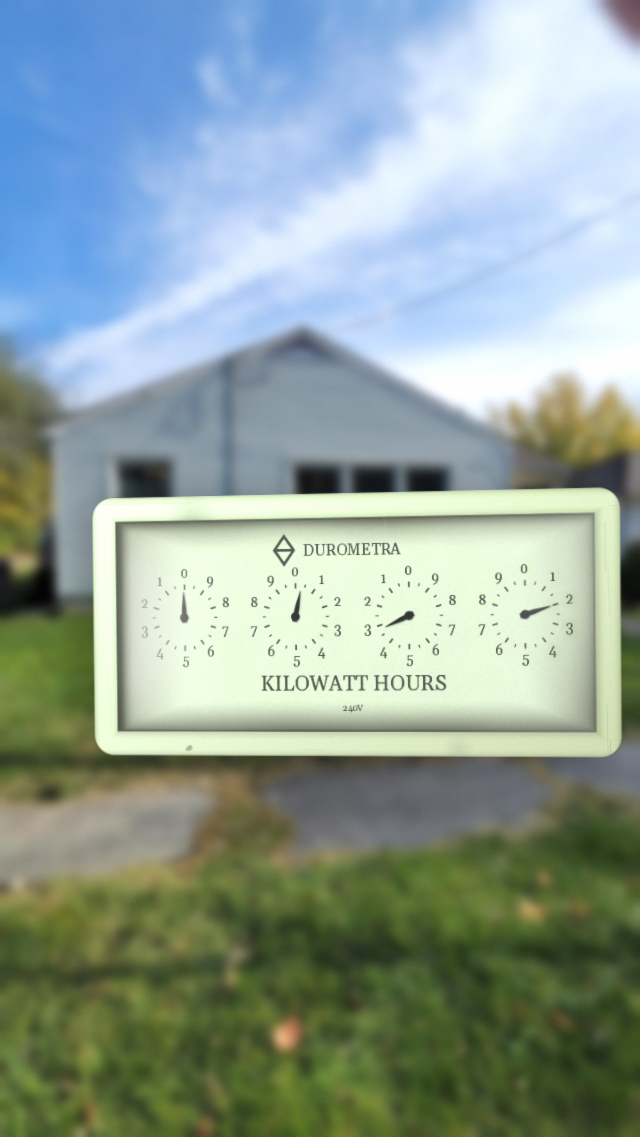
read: 32 kWh
